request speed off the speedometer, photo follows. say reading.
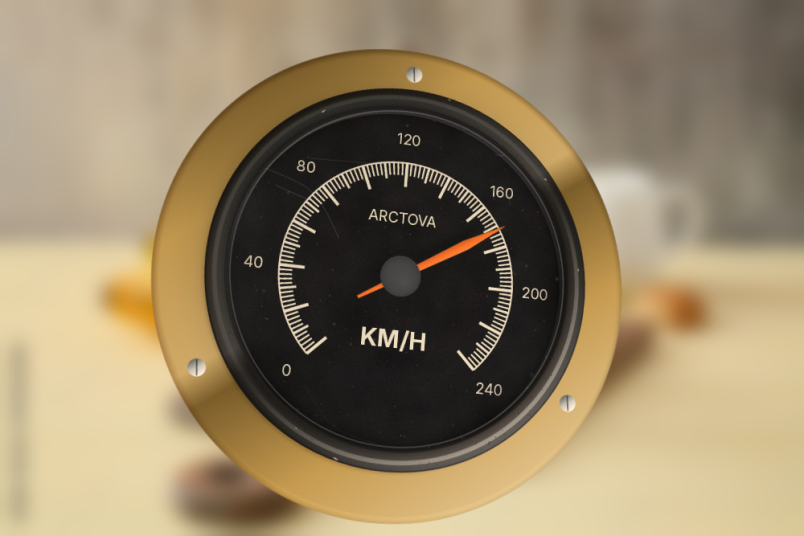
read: 172 km/h
